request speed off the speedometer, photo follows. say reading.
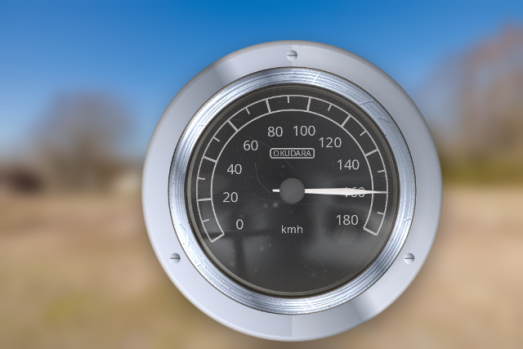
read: 160 km/h
